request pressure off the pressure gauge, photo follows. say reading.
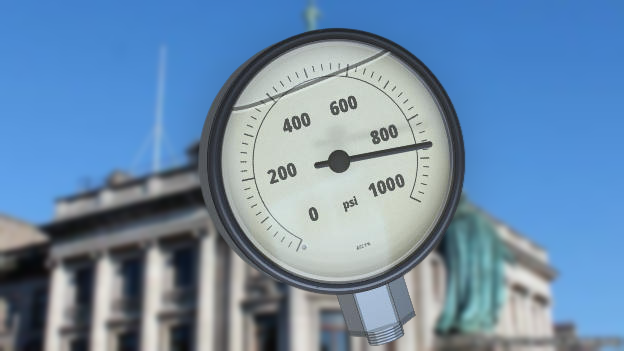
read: 870 psi
